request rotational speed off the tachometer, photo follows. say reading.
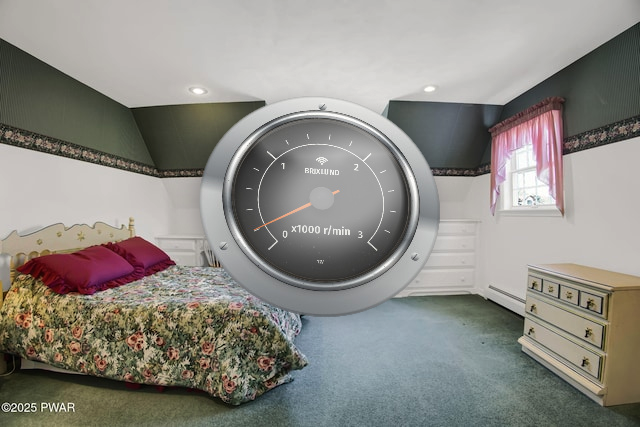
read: 200 rpm
